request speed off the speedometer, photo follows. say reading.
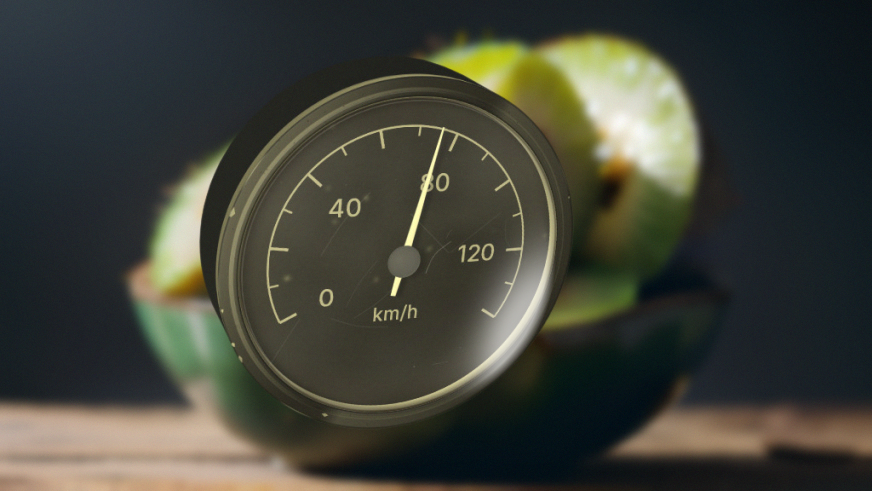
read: 75 km/h
